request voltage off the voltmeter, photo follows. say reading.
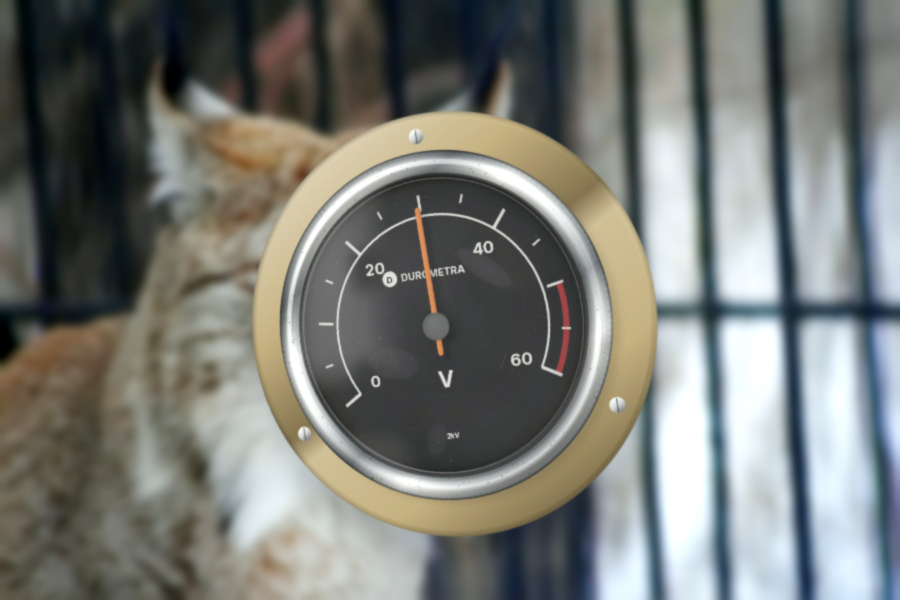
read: 30 V
